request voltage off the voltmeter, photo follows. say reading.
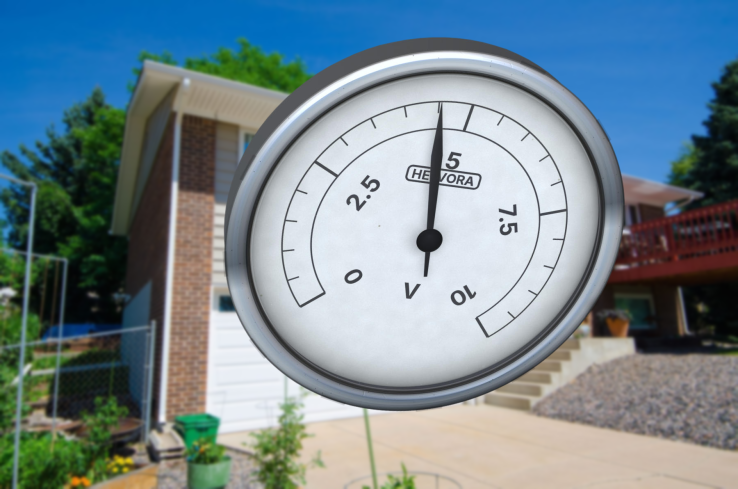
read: 4.5 V
